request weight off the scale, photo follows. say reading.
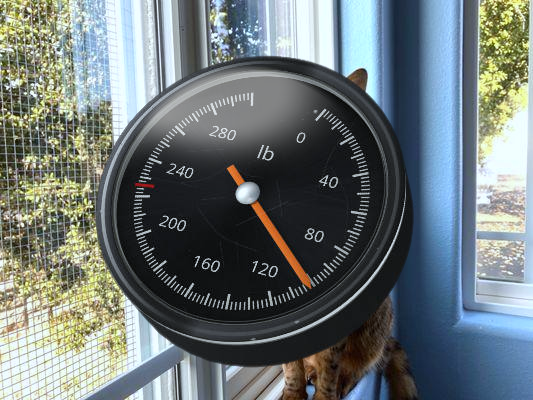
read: 102 lb
